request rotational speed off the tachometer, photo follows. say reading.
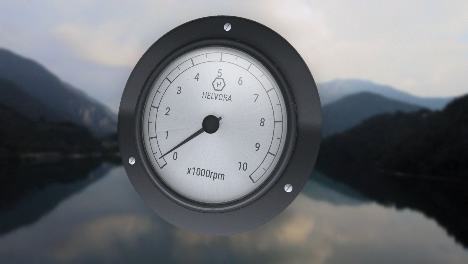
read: 250 rpm
